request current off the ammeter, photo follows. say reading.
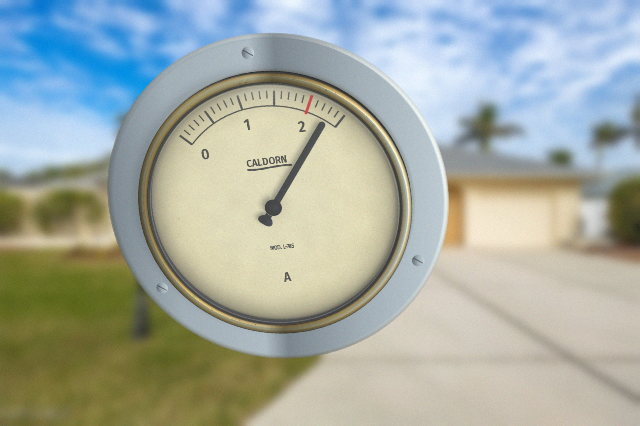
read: 2.3 A
